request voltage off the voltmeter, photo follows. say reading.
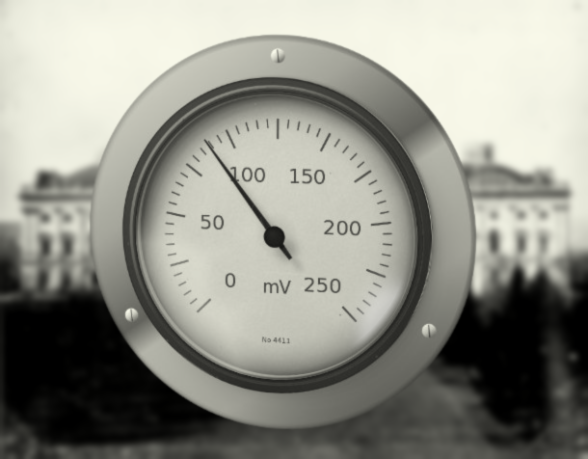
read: 90 mV
